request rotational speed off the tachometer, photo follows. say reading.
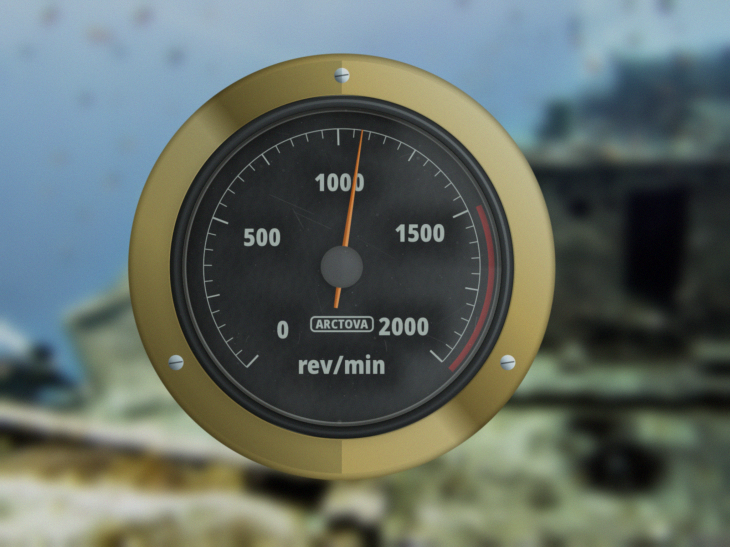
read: 1075 rpm
